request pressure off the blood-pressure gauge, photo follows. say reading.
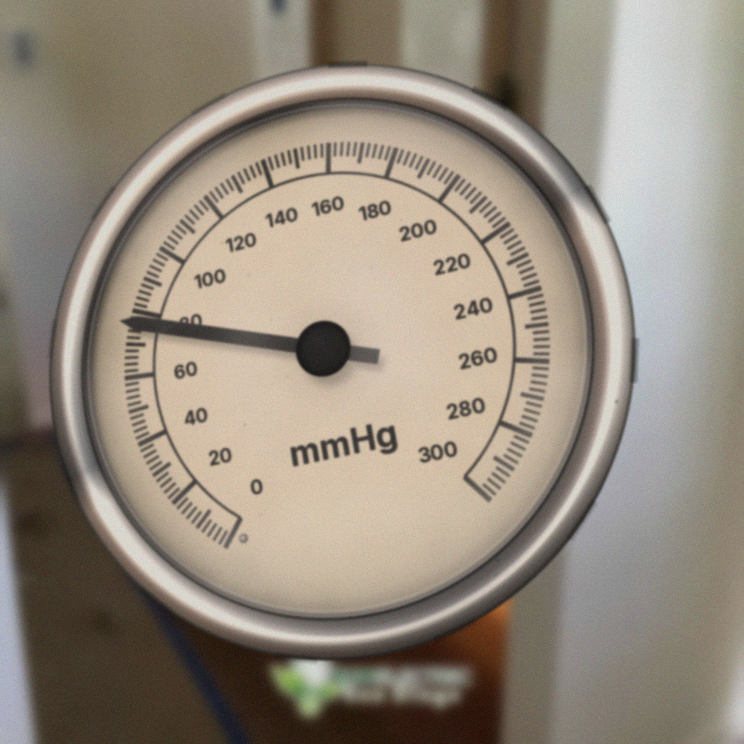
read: 76 mmHg
